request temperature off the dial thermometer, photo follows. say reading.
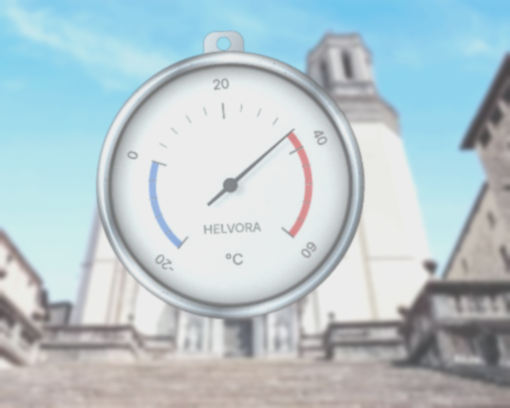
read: 36 °C
